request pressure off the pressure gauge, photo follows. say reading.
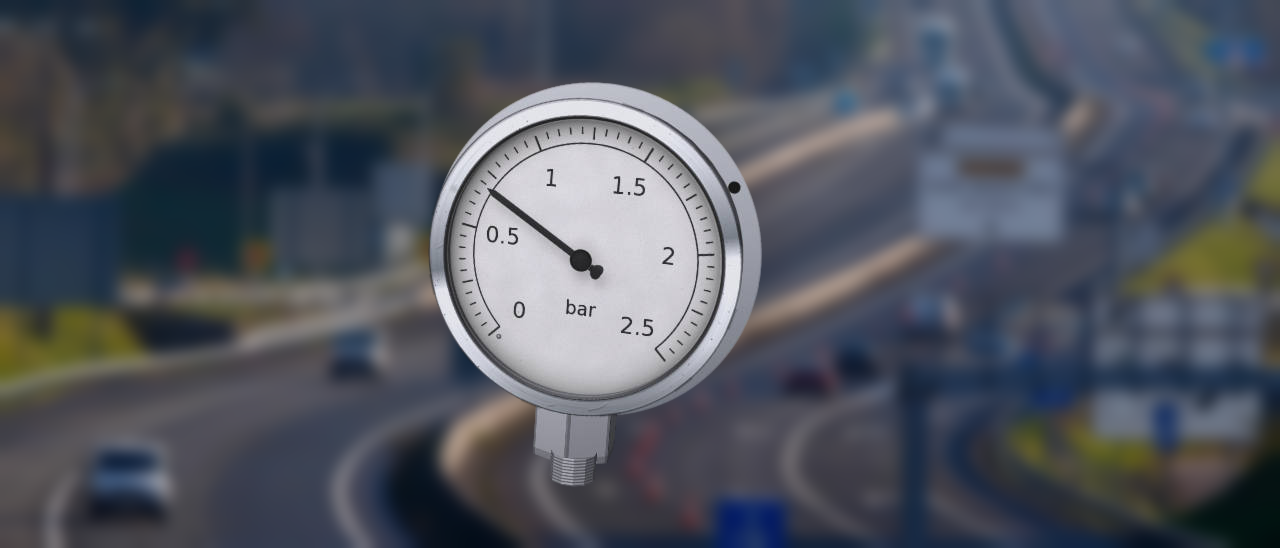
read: 0.7 bar
